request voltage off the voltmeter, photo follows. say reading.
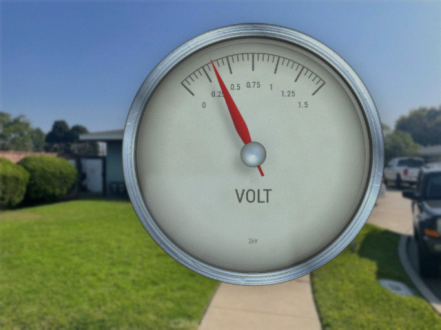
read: 0.35 V
